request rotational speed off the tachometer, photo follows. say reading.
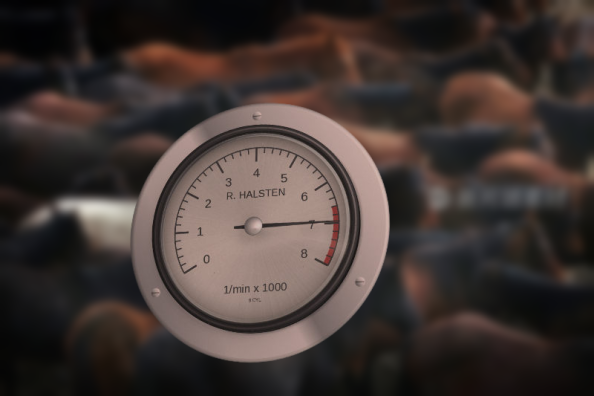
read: 7000 rpm
